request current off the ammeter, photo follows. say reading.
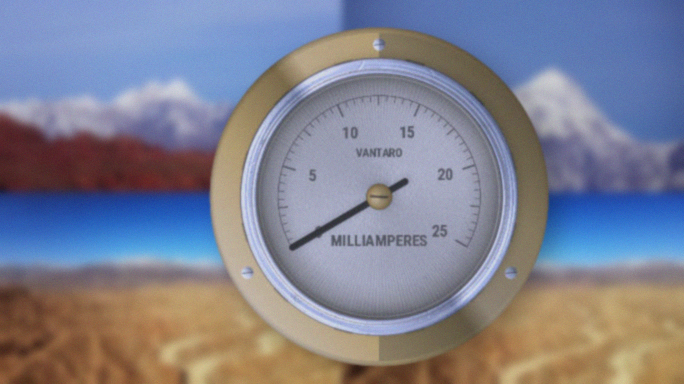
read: 0 mA
